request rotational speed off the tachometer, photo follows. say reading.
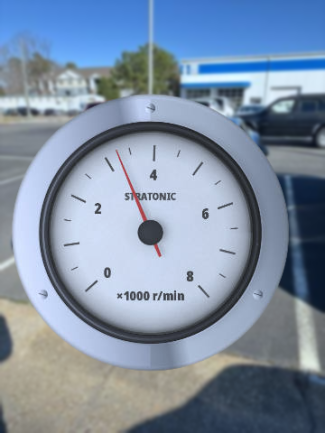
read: 3250 rpm
